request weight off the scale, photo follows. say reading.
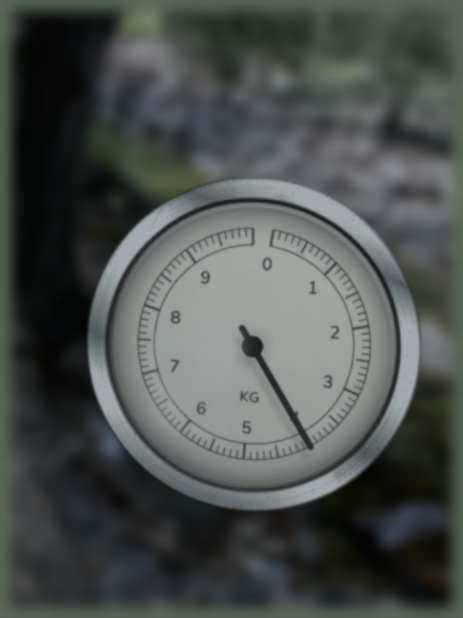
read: 4 kg
